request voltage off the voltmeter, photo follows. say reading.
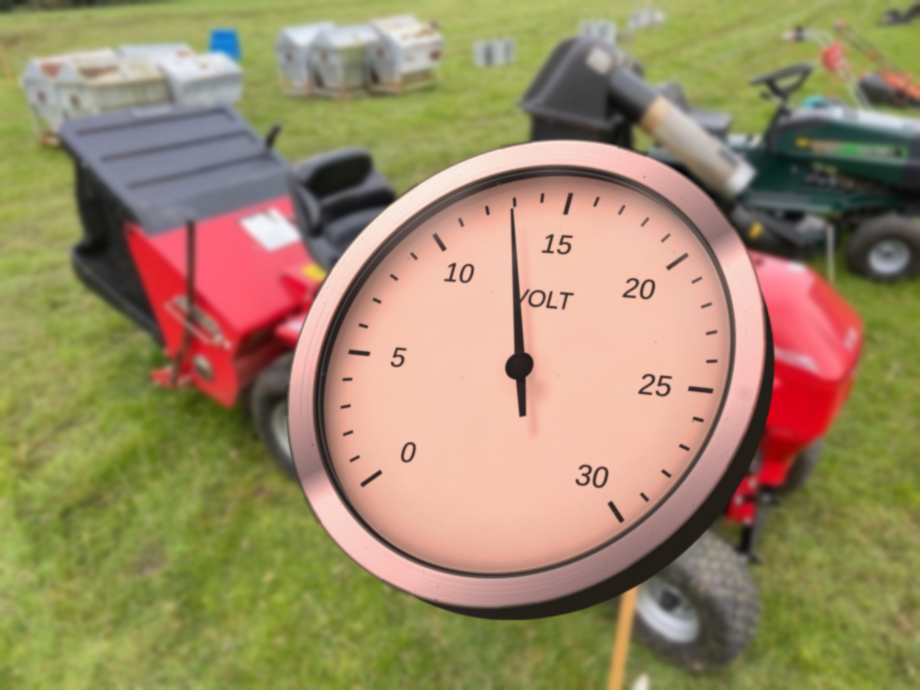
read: 13 V
